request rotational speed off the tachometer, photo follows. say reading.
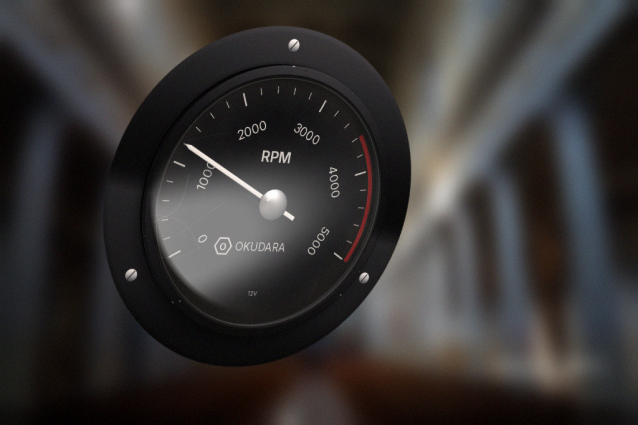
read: 1200 rpm
